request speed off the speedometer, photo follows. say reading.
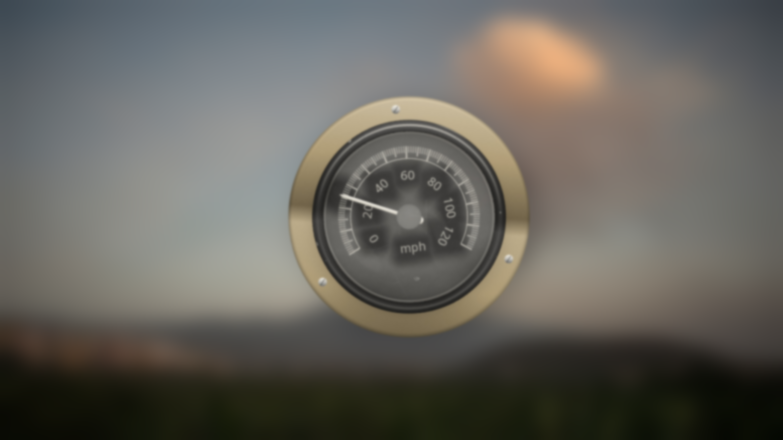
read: 25 mph
